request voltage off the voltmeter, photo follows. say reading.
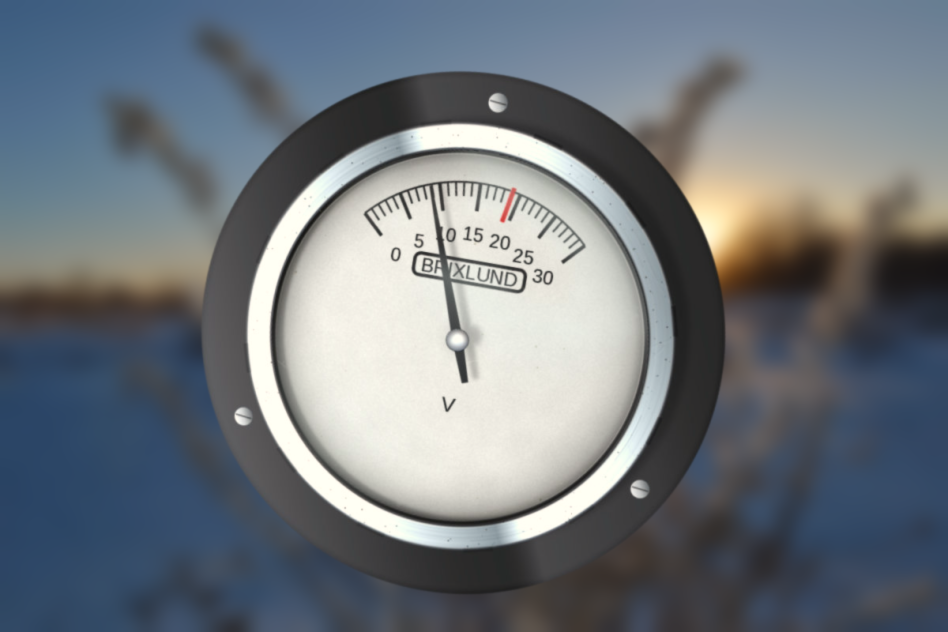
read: 9 V
